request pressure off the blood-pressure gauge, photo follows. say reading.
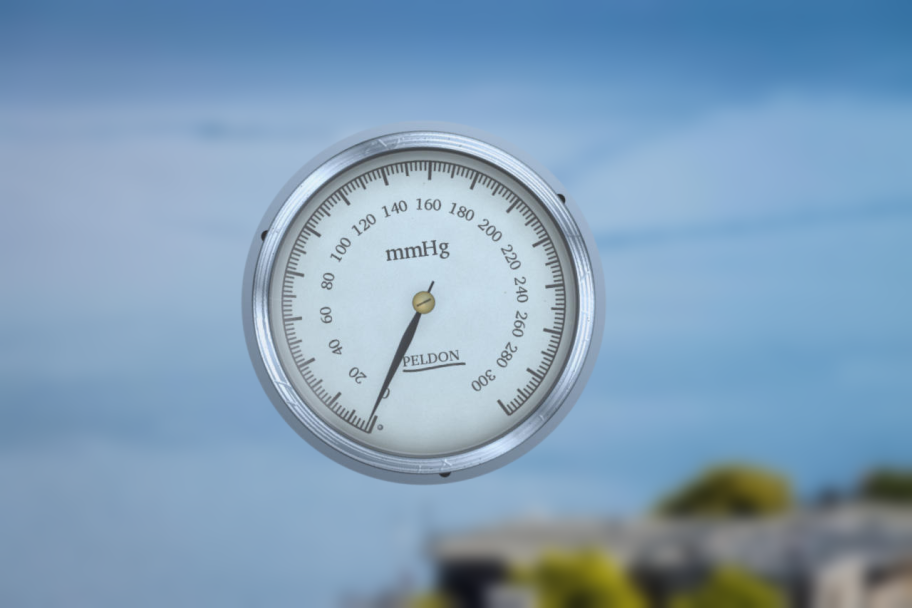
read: 2 mmHg
